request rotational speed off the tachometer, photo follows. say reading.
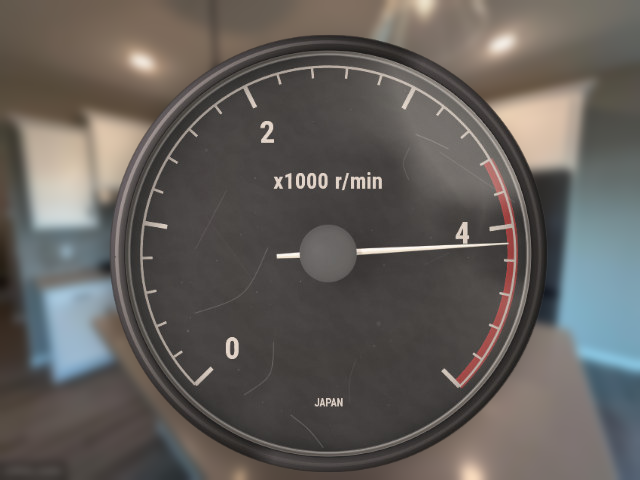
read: 4100 rpm
